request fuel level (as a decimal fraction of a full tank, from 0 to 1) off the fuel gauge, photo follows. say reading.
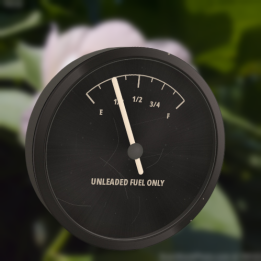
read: 0.25
